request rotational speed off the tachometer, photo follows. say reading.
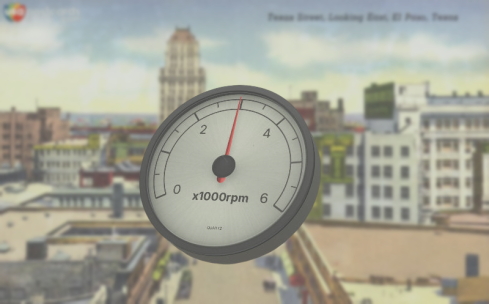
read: 3000 rpm
